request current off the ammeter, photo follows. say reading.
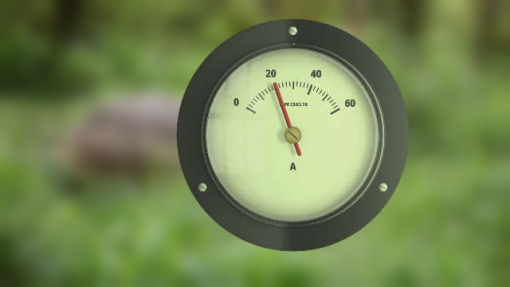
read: 20 A
